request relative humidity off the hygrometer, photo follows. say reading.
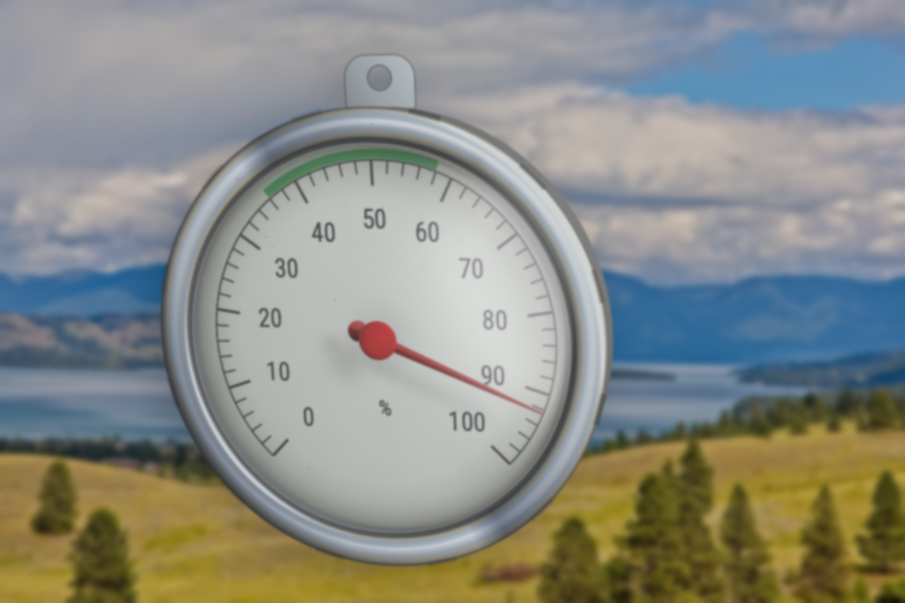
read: 92 %
